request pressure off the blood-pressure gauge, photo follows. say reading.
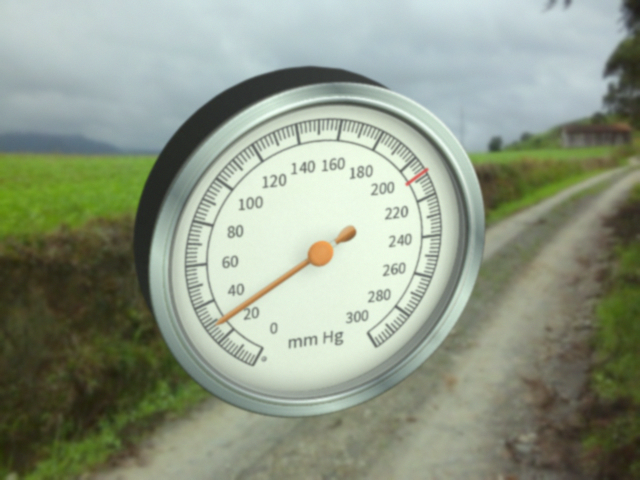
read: 30 mmHg
